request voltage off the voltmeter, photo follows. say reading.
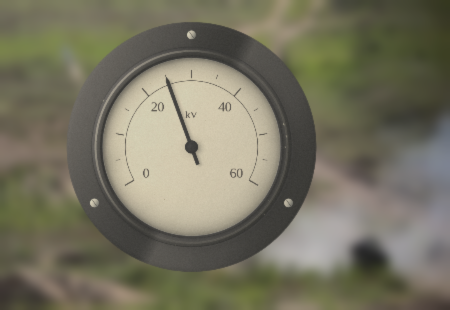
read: 25 kV
